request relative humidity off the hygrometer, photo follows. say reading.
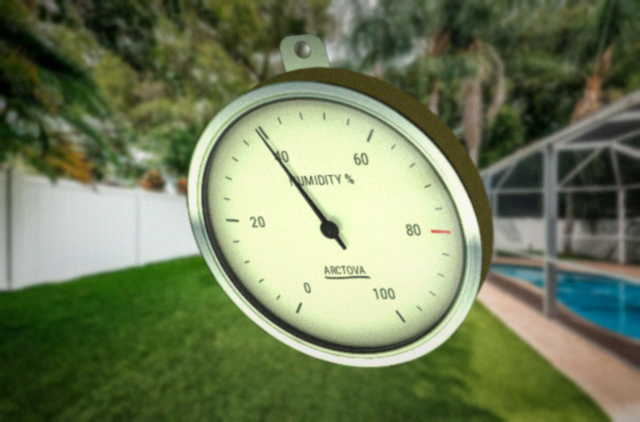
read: 40 %
